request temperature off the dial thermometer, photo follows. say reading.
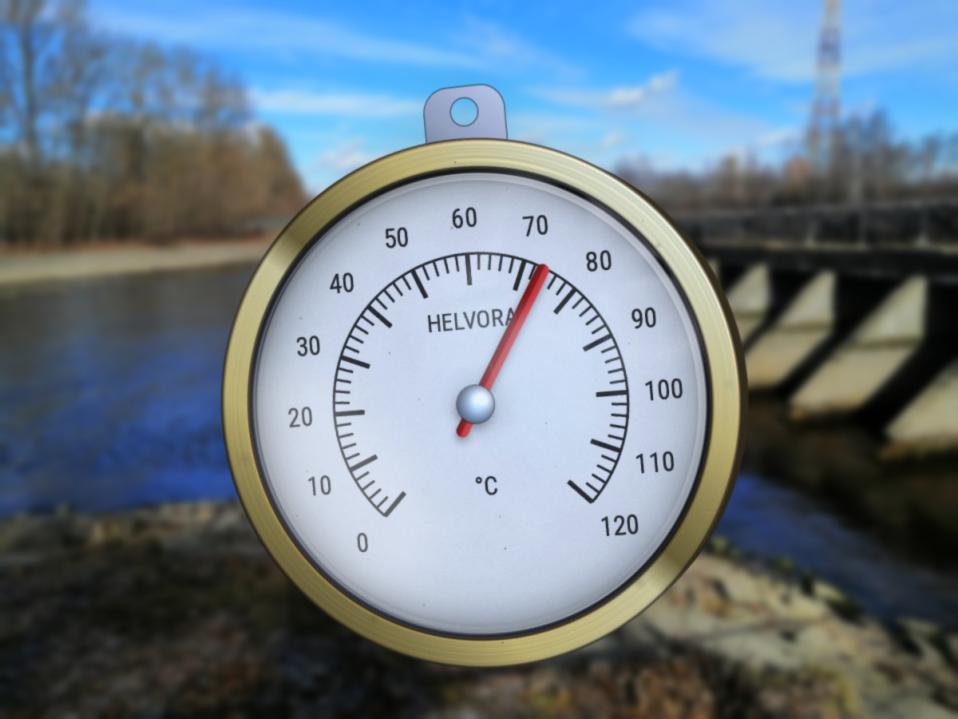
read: 74 °C
